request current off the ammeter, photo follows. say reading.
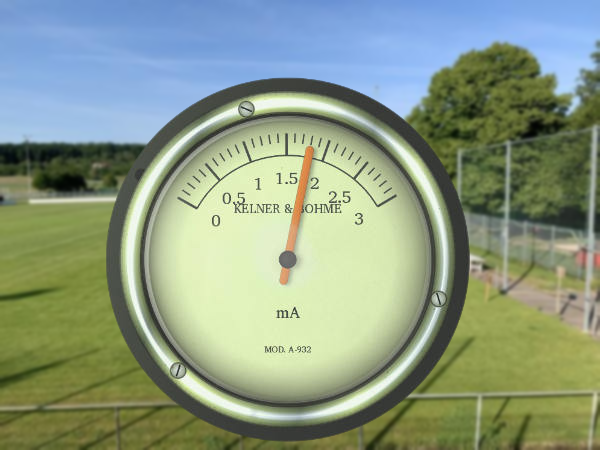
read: 1.8 mA
